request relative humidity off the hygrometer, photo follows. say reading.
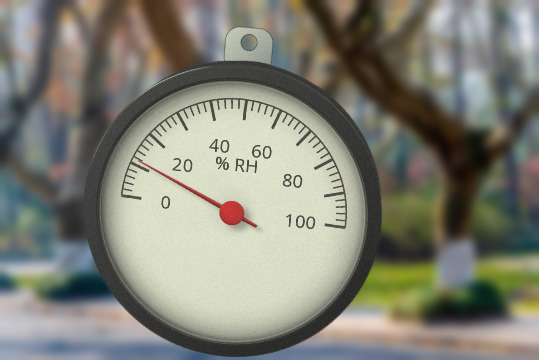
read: 12 %
